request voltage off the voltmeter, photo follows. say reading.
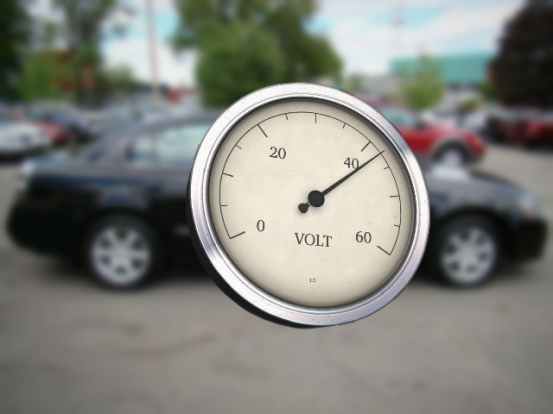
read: 42.5 V
